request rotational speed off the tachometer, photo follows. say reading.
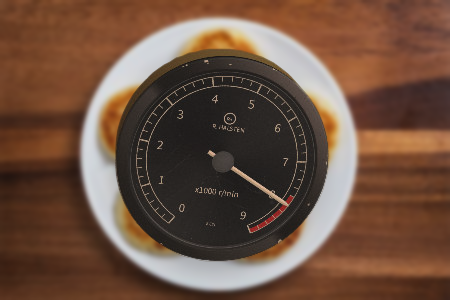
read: 8000 rpm
